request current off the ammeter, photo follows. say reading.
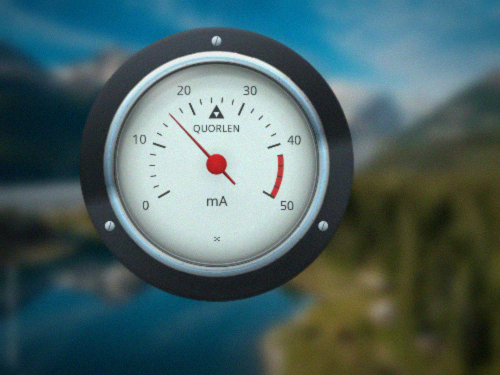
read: 16 mA
